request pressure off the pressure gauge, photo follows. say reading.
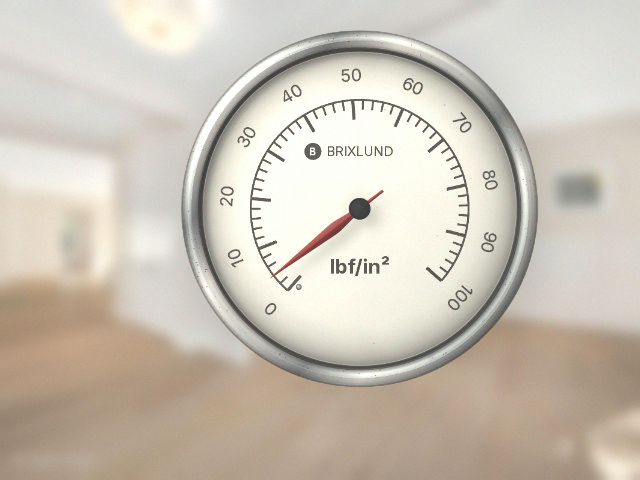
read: 4 psi
